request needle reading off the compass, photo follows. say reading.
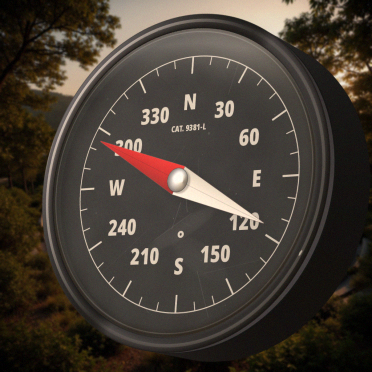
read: 295 °
